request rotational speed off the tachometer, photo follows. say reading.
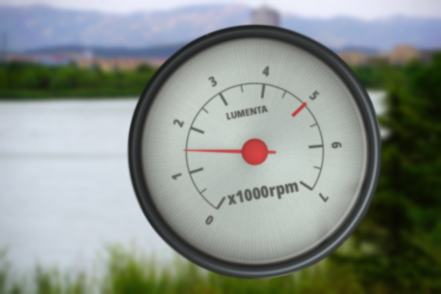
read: 1500 rpm
